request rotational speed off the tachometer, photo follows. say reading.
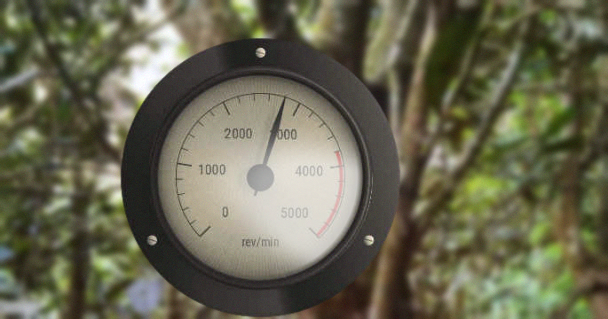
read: 2800 rpm
